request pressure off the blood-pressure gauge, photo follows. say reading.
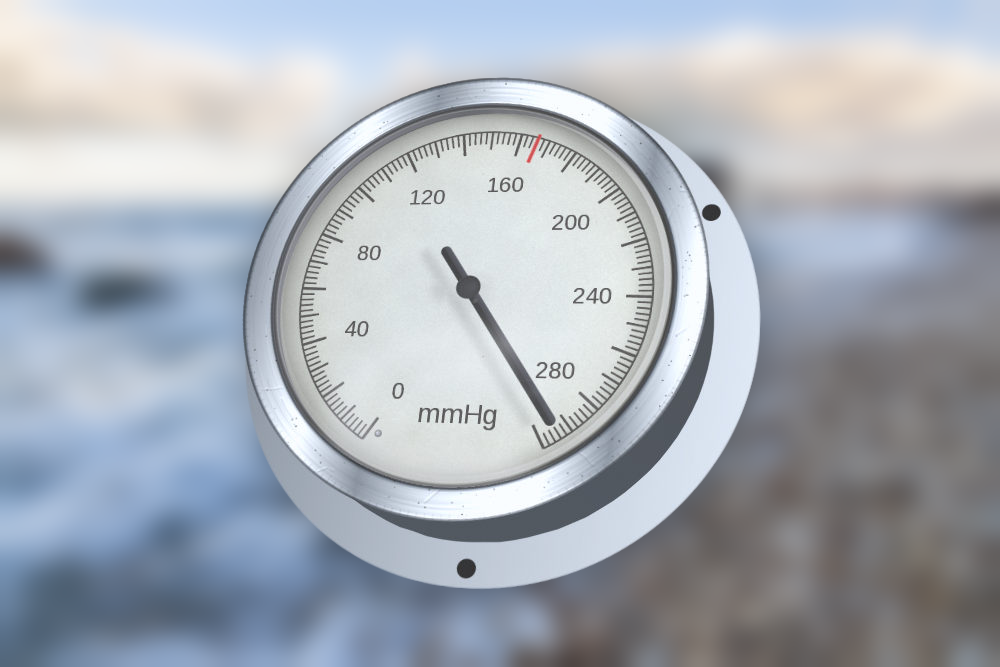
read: 294 mmHg
